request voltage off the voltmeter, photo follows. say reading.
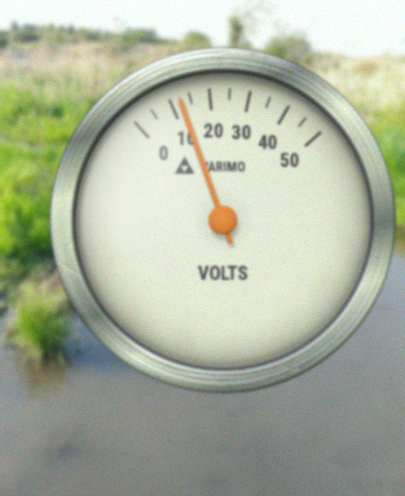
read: 12.5 V
